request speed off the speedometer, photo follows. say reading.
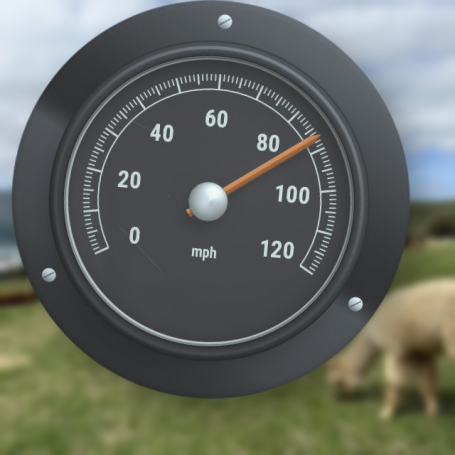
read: 87 mph
